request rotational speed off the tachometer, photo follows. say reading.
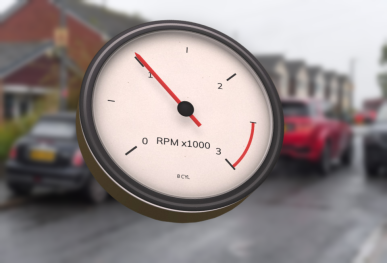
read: 1000 rpm
